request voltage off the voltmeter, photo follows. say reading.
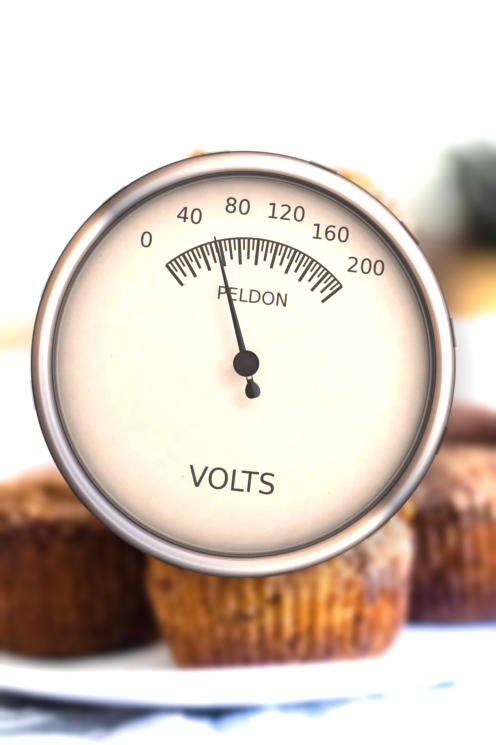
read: 55 V
